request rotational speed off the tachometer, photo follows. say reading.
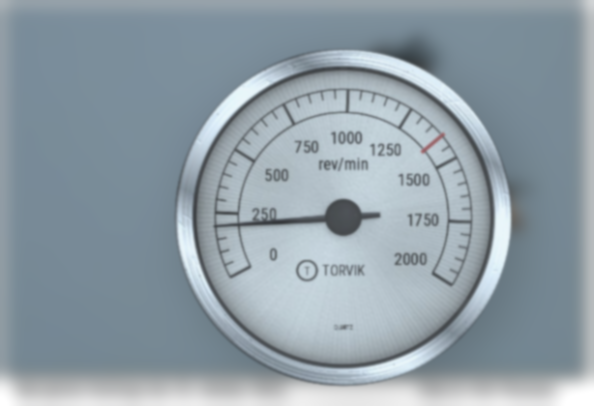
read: 200 rpm
